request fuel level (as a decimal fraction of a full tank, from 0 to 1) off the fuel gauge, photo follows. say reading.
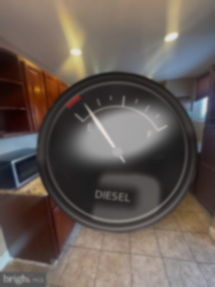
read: 0.125
